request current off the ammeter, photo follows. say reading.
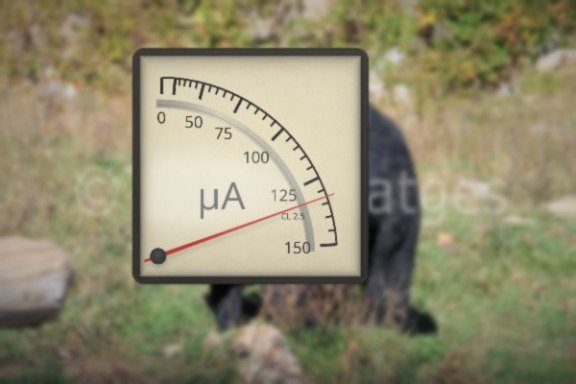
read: 132.5 µA
